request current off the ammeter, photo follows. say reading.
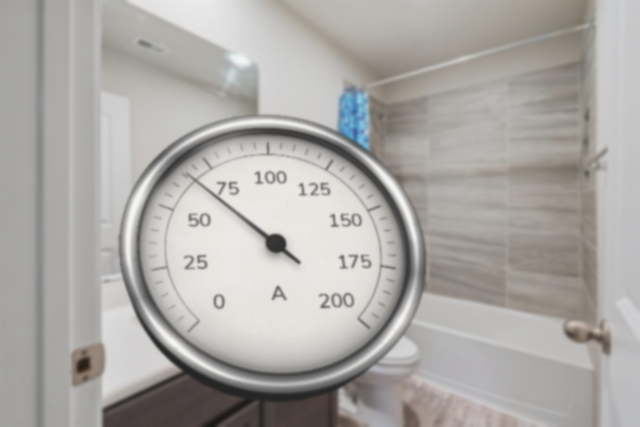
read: 65 A
